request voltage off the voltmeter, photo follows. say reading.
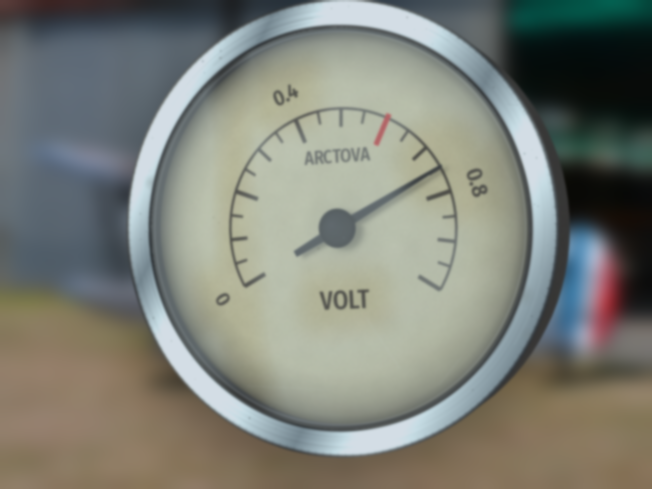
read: 0.75 V
